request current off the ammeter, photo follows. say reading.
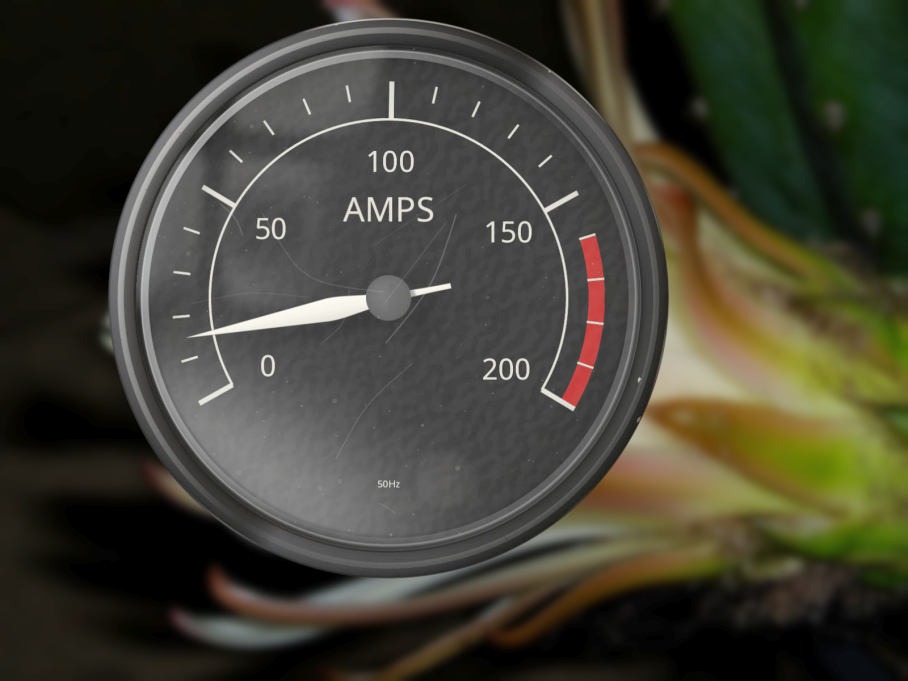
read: 15 A
